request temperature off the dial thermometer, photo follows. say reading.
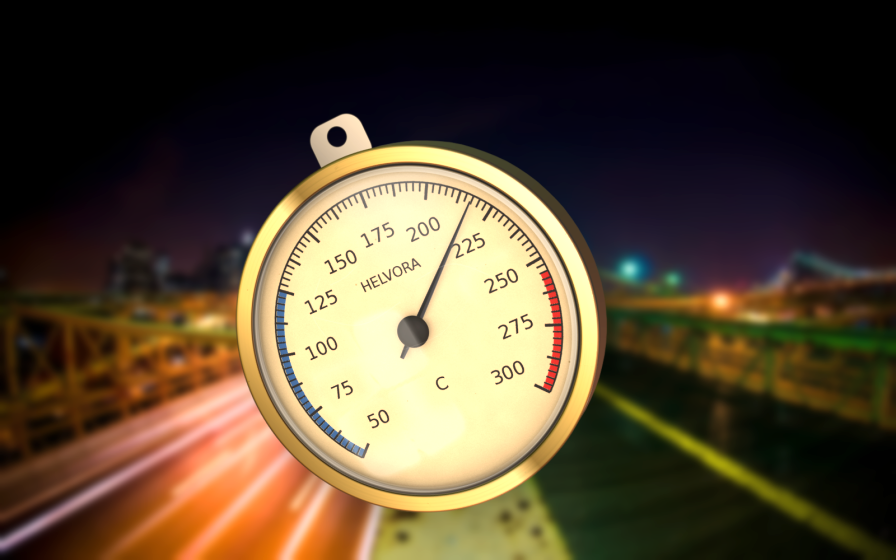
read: 217.5 °C
